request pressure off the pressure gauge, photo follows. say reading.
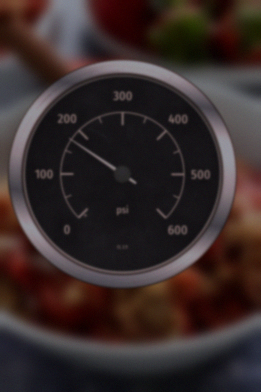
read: 175 psi
